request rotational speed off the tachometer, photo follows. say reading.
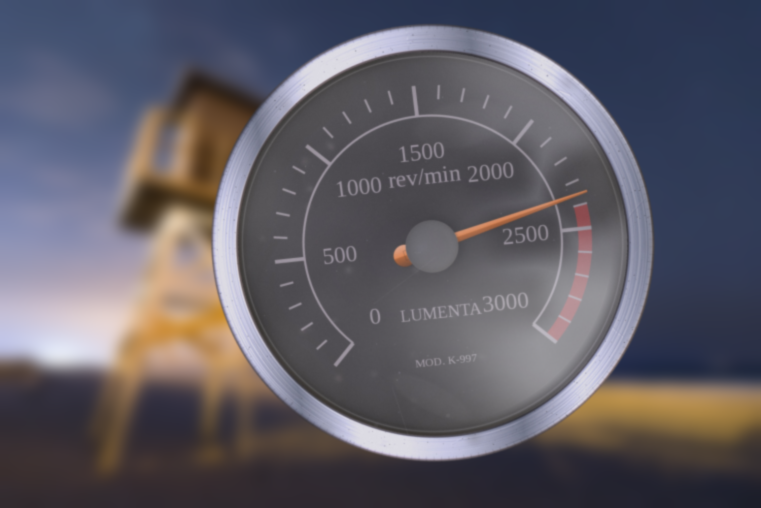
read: 2350 rpm
